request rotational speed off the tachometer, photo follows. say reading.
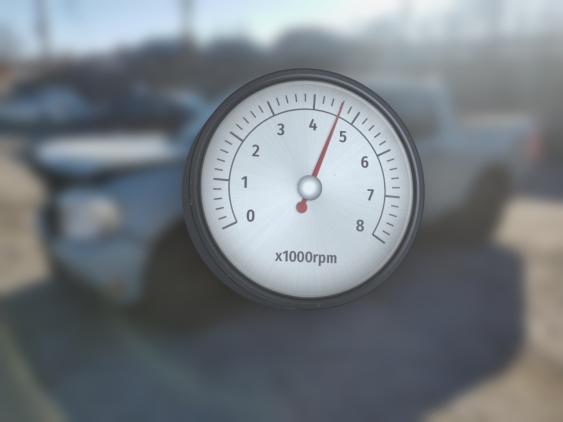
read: 4600 rpm
